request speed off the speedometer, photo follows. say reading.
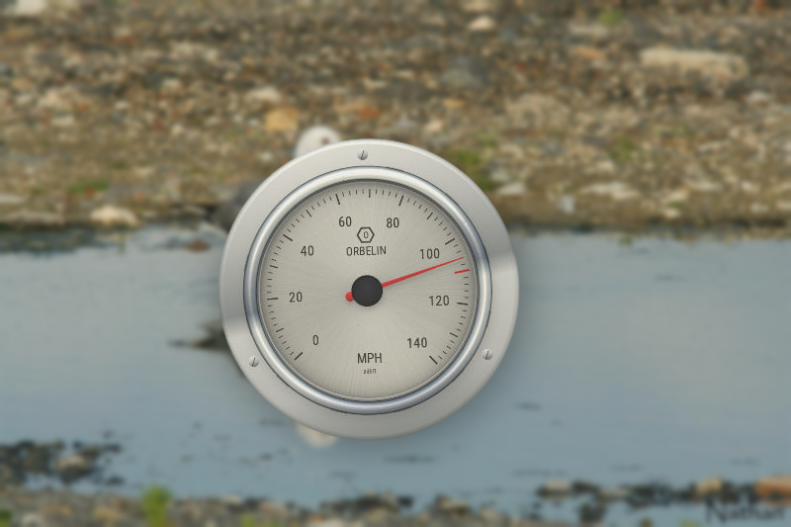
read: 106 mph
